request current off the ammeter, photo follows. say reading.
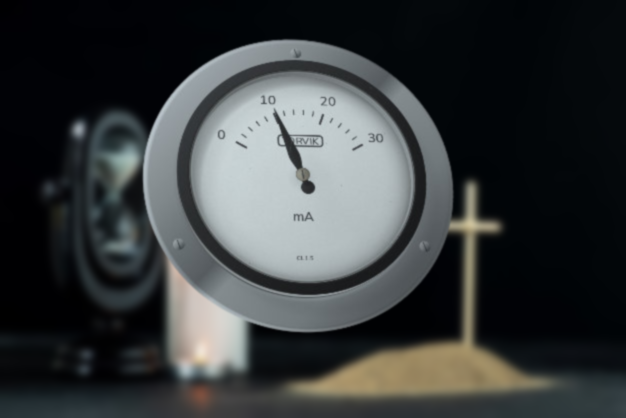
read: 10 mA
